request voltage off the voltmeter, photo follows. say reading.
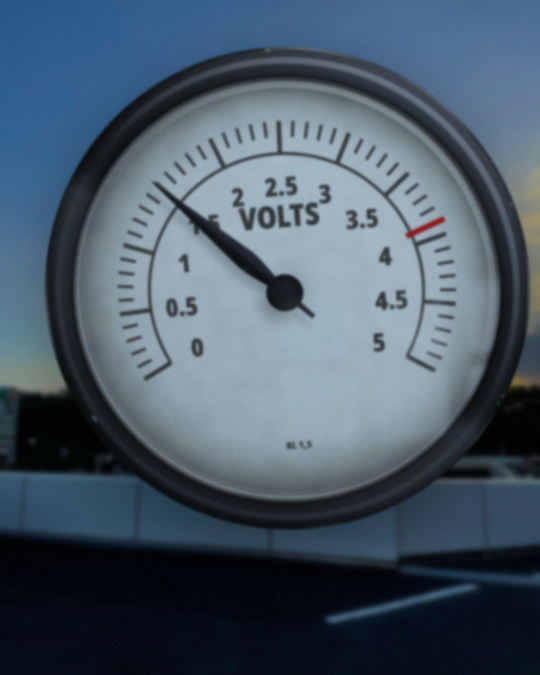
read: 1.5 V
